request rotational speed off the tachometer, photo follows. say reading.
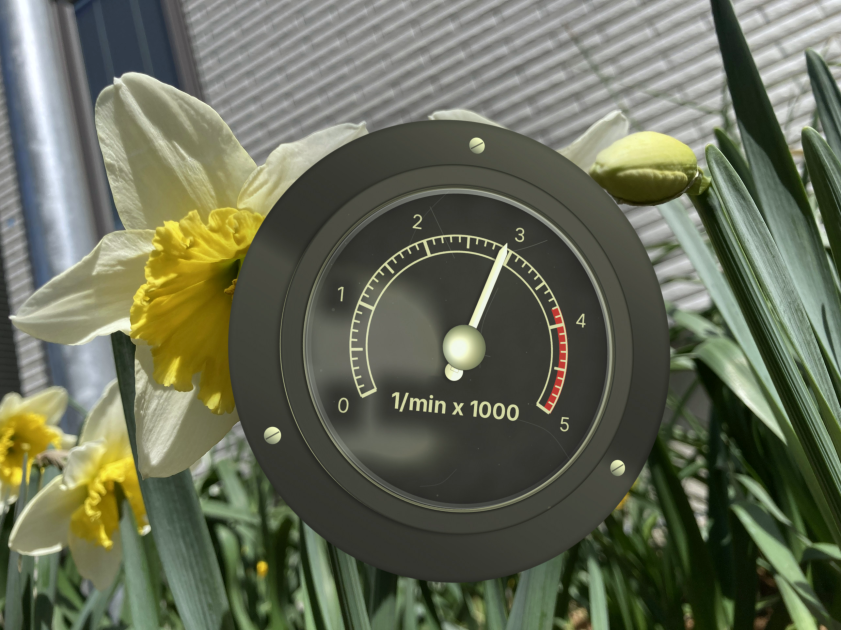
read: 2900 rpm
